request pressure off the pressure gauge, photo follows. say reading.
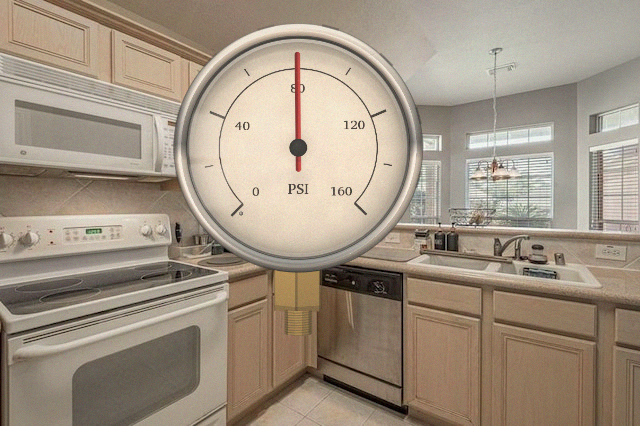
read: 80 psi
